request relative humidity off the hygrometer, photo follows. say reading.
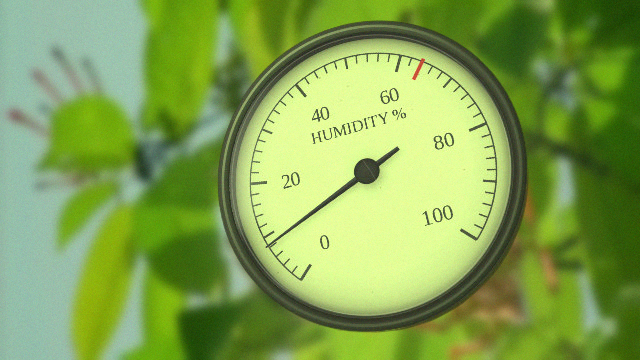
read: 8 %
